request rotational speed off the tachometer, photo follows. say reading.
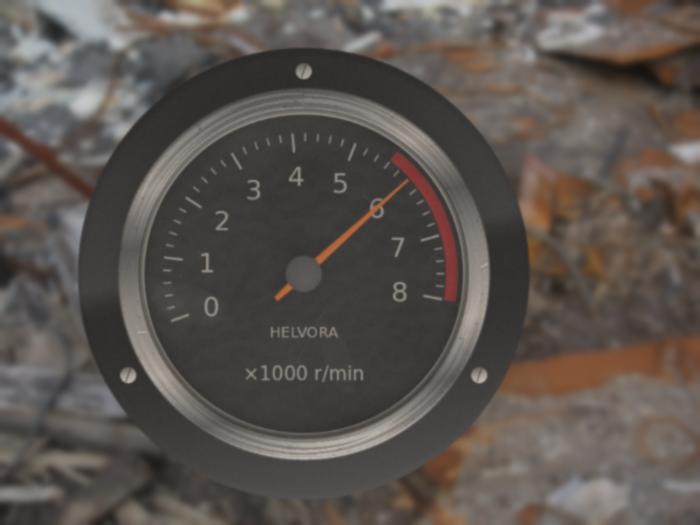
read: 6000 rpm
